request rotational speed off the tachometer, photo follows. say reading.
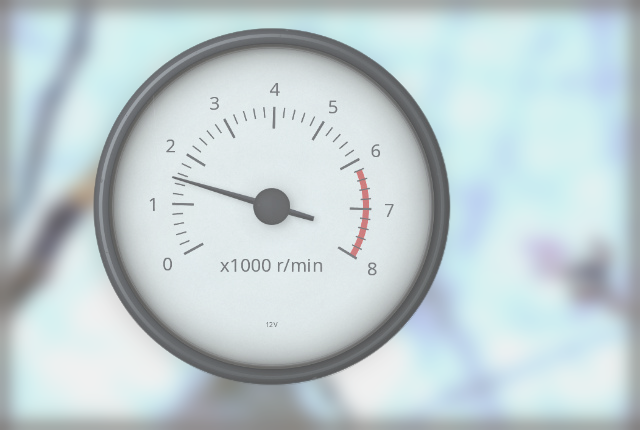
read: 1500 rpm
